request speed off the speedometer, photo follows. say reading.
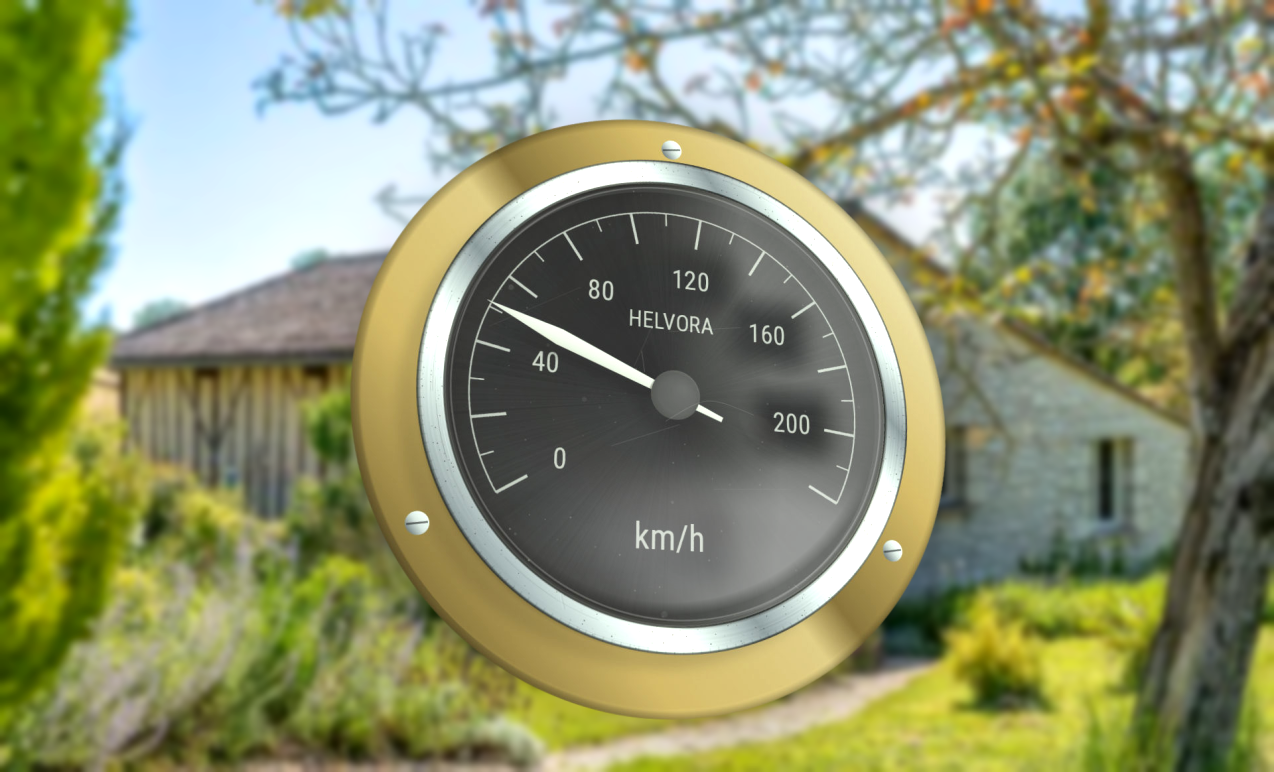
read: 50 km/h
